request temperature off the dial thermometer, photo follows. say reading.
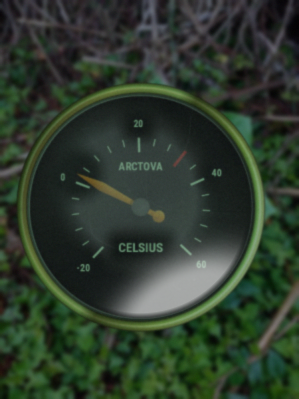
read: 2 °C
